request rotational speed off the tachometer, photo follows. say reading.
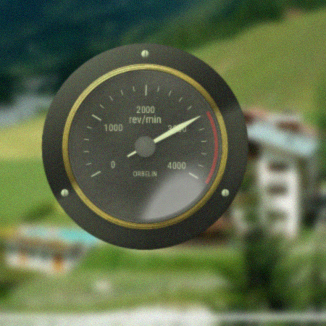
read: 3000 rpm
